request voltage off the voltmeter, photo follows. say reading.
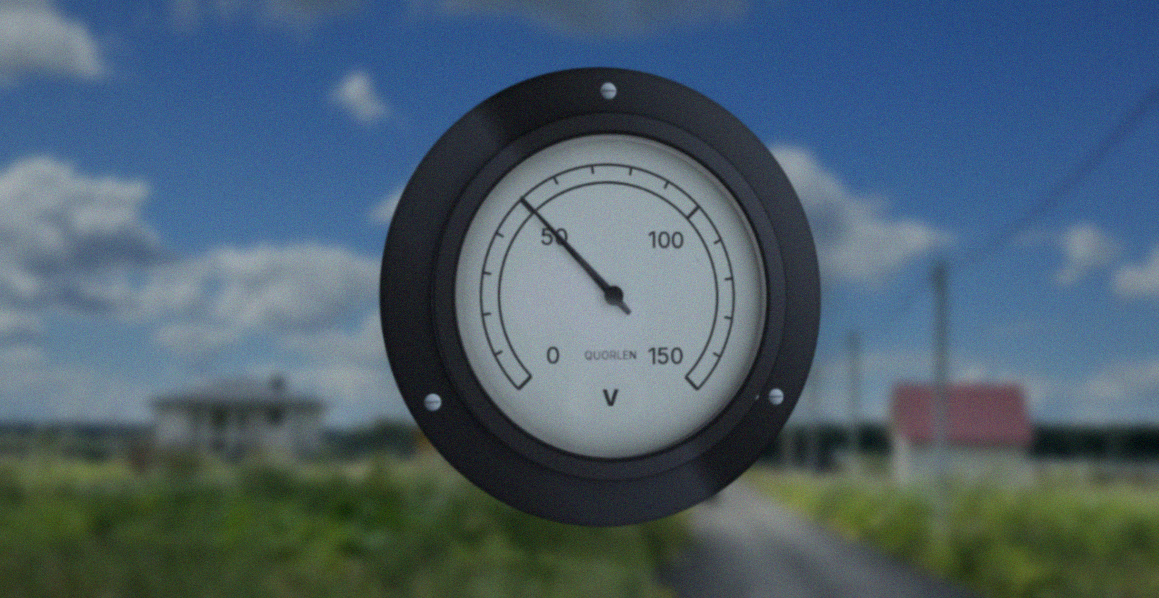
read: 50 V
